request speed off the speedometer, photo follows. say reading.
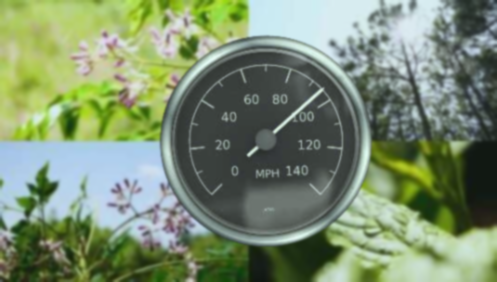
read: 95 mph
